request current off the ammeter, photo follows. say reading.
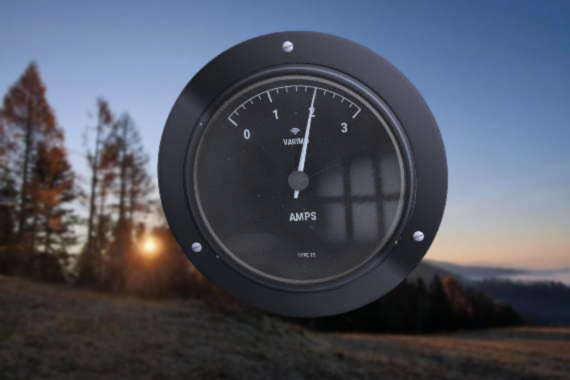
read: 2 A
